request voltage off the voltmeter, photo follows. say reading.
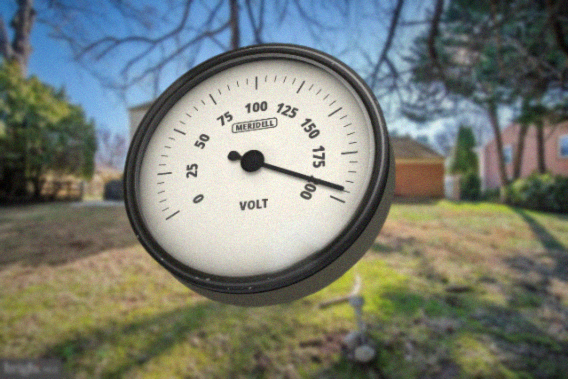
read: 195 V
